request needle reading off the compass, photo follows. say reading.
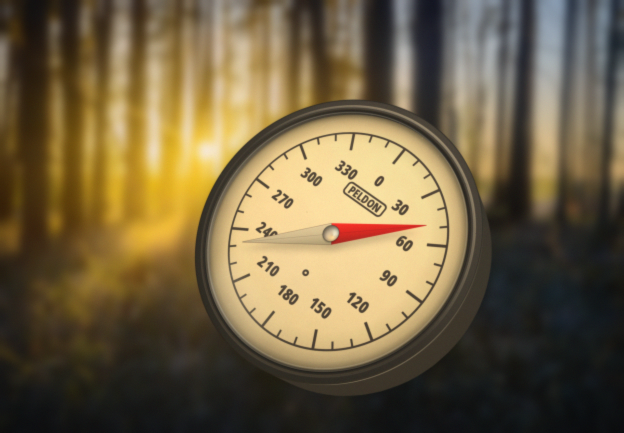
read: 50 °
